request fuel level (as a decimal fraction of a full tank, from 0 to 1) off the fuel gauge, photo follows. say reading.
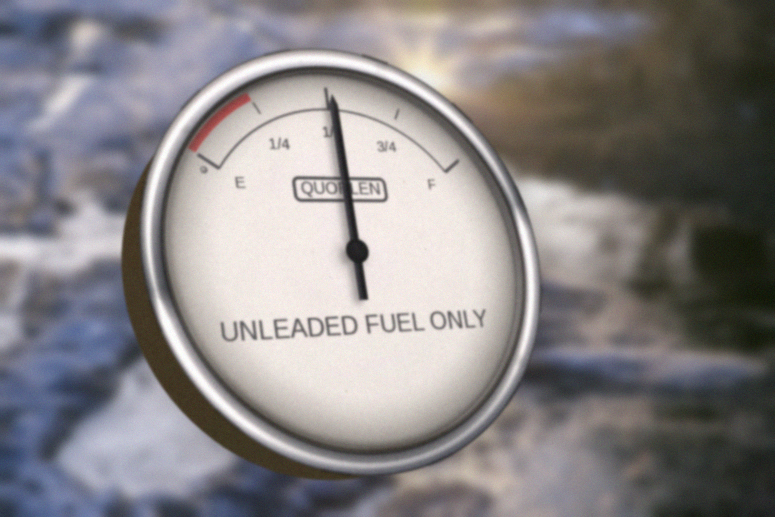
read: 0.5
